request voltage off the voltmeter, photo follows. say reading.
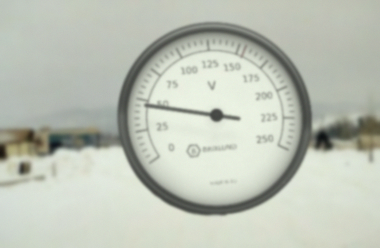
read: 45 V
